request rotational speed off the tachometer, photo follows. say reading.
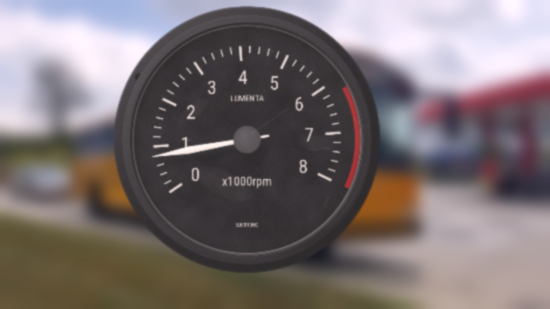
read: 800 rpm
